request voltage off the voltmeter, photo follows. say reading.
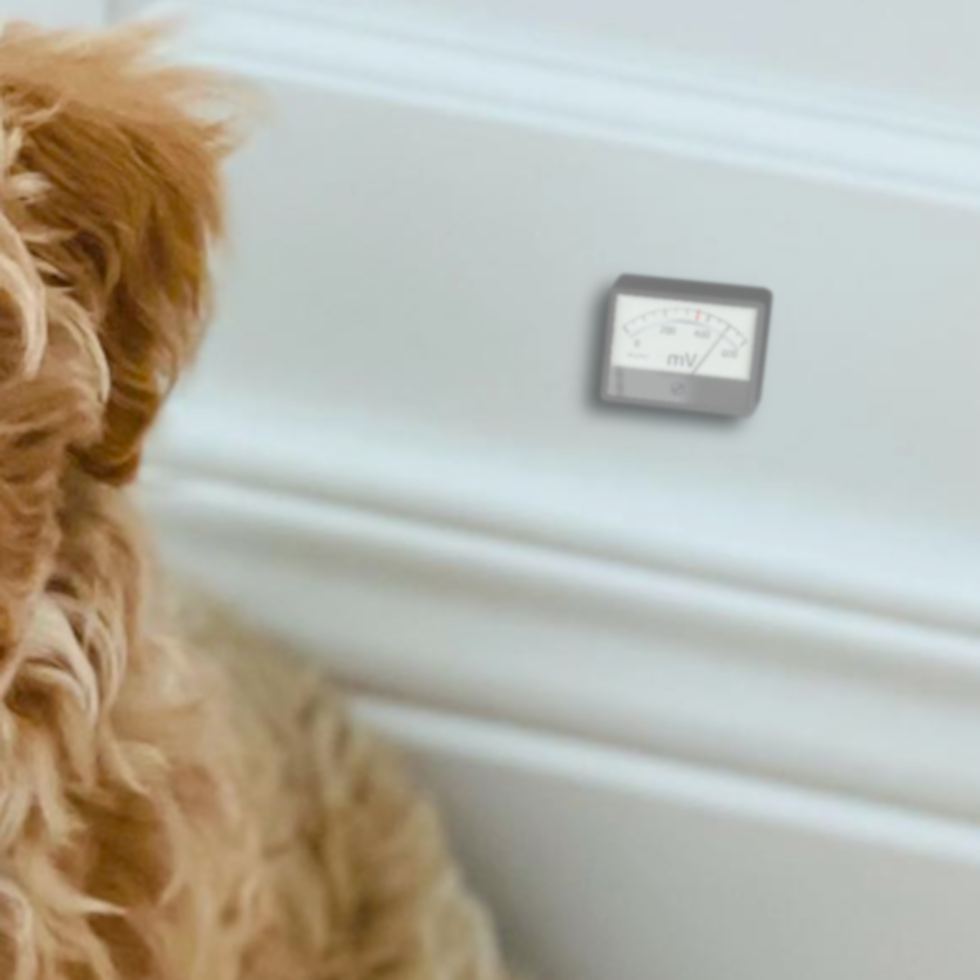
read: 500 mV
